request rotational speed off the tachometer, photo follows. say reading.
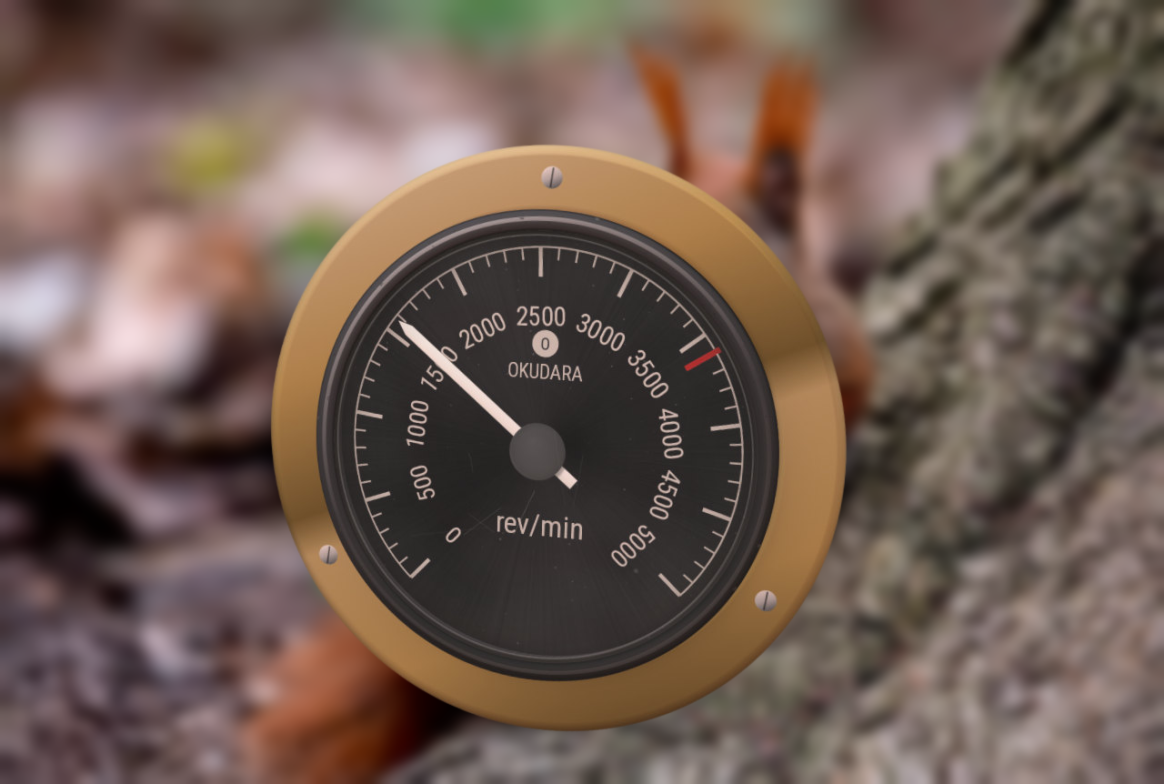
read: 1600 rpm
